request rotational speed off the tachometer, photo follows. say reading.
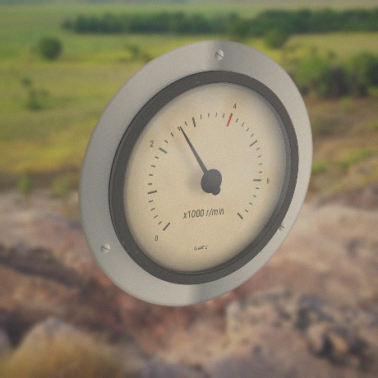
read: 2600 rpm
